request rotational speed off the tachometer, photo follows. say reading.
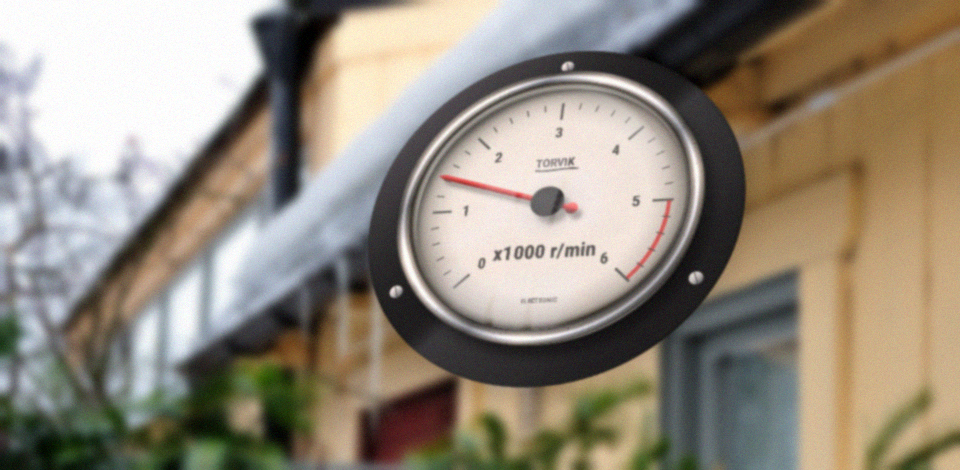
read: 1400 rpm
